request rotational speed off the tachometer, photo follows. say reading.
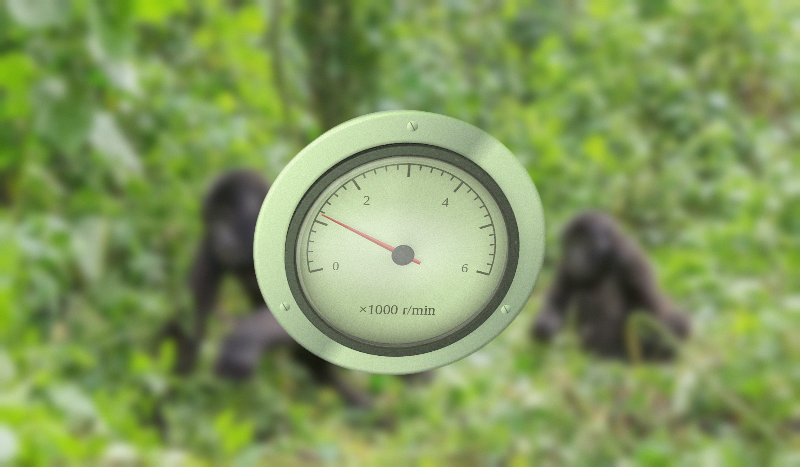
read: 1200 rpm
